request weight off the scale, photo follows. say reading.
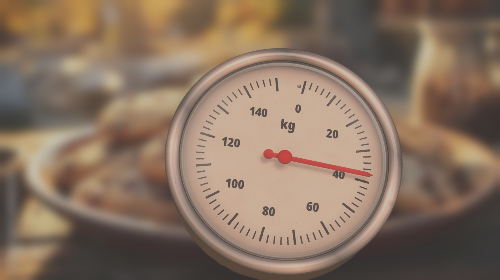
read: 38 kg
